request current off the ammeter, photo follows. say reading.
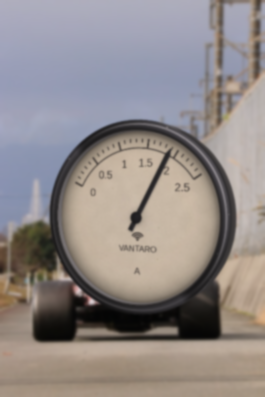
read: 1.9 A
